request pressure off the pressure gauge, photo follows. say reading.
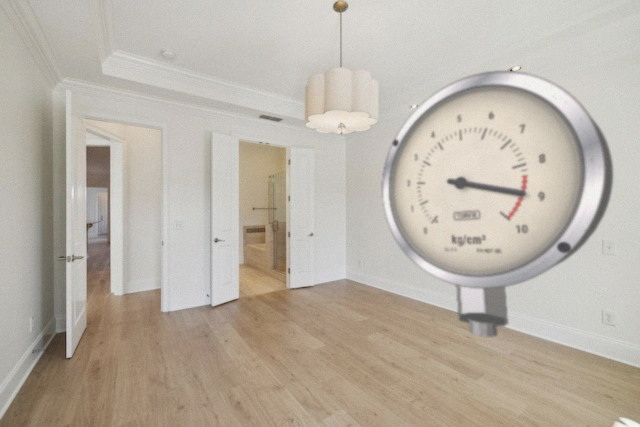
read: 9 kg/cm²
